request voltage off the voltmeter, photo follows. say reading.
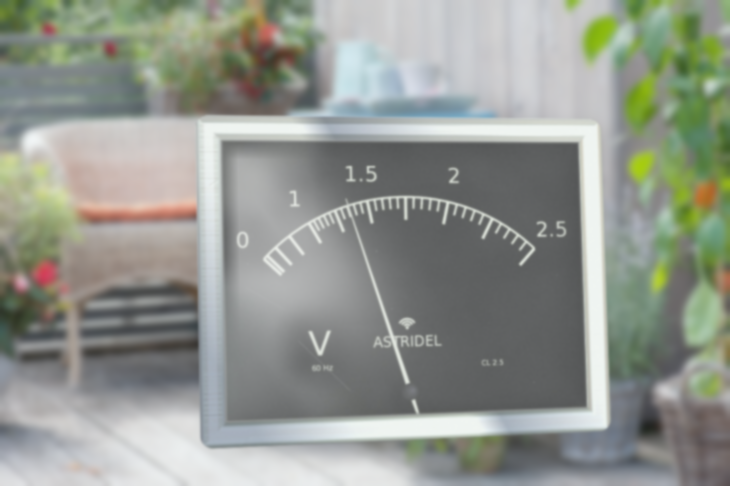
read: 1.35 V
